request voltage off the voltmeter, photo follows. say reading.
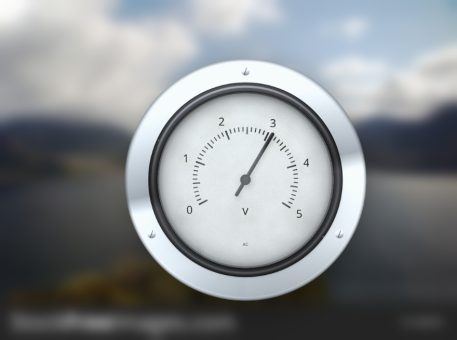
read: 3.1 V
